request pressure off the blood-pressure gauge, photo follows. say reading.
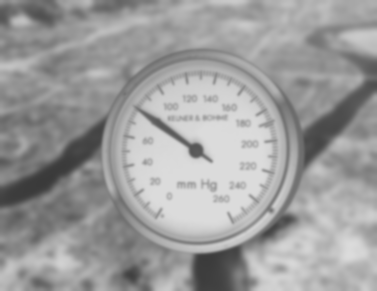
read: 80 mmHg
